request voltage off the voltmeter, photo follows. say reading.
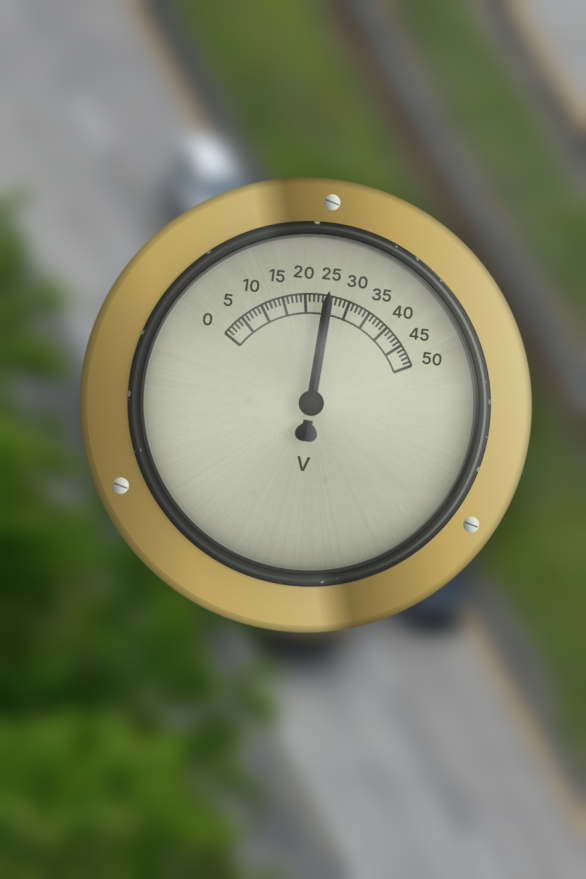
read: 25 V
